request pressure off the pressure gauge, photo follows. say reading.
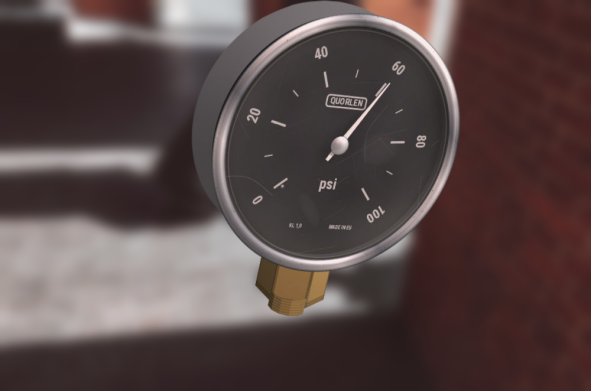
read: 60 psi
